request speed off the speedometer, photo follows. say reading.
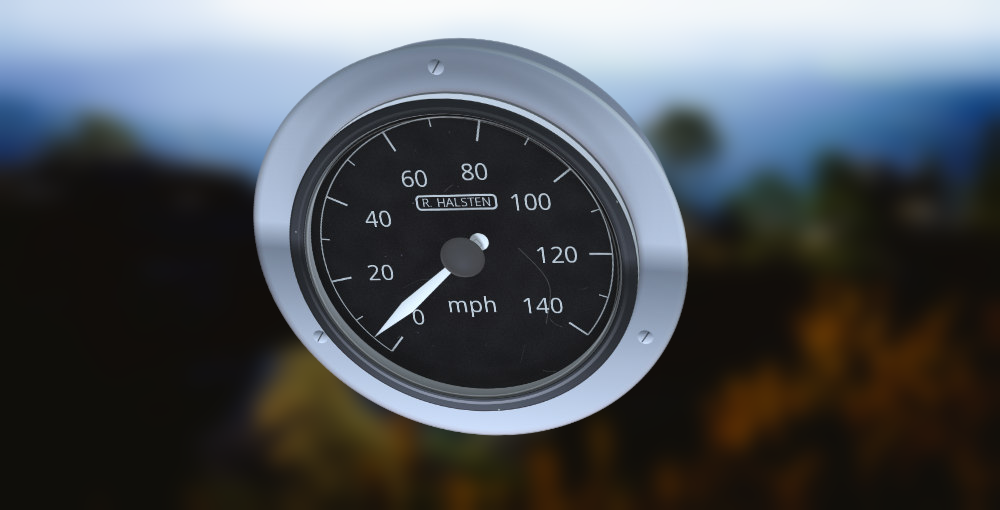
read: 5 mph
